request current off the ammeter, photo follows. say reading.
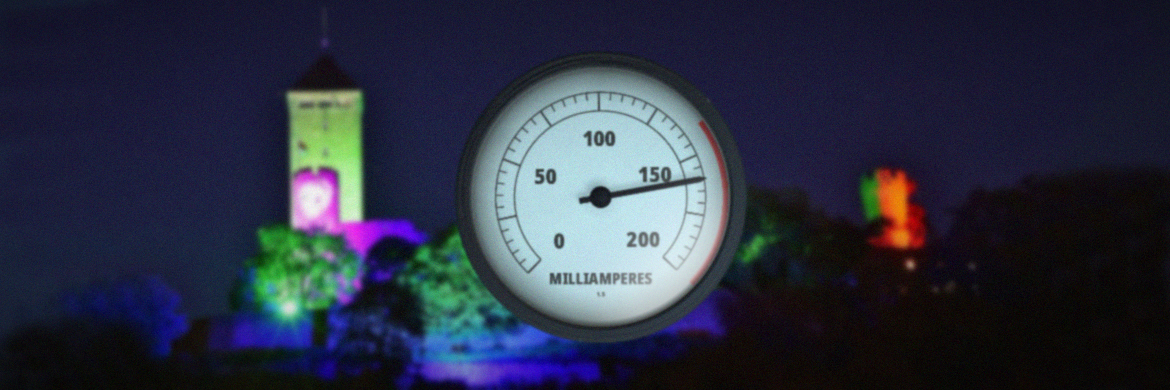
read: 160 mA
